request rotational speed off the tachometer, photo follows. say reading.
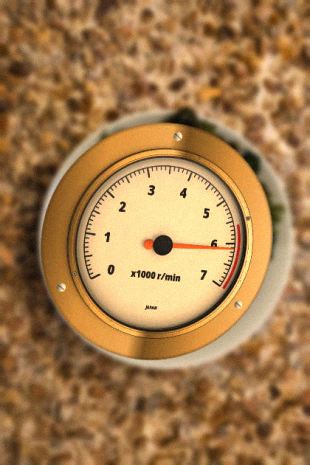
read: 6100 rpm
